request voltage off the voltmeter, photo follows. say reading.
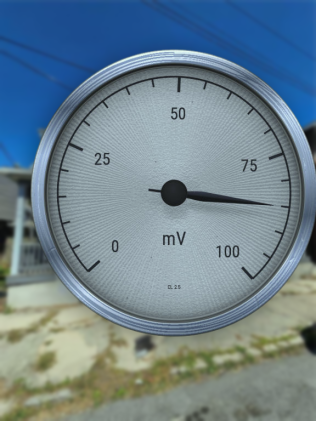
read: 85 mV
